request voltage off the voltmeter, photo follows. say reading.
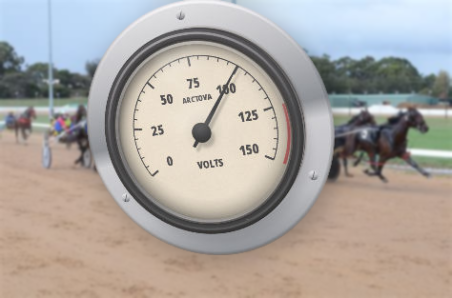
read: 100 V
